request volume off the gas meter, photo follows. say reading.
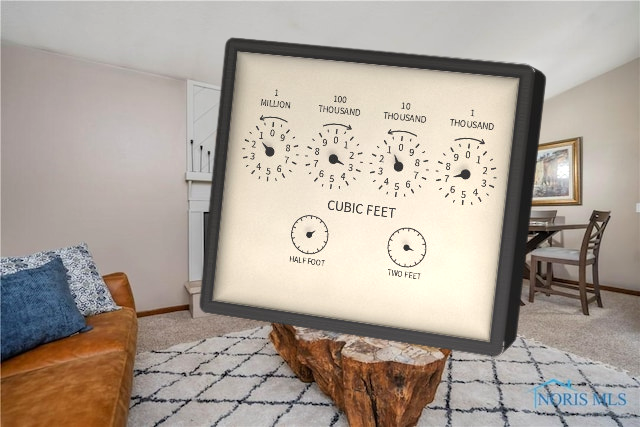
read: 130700 ft³
